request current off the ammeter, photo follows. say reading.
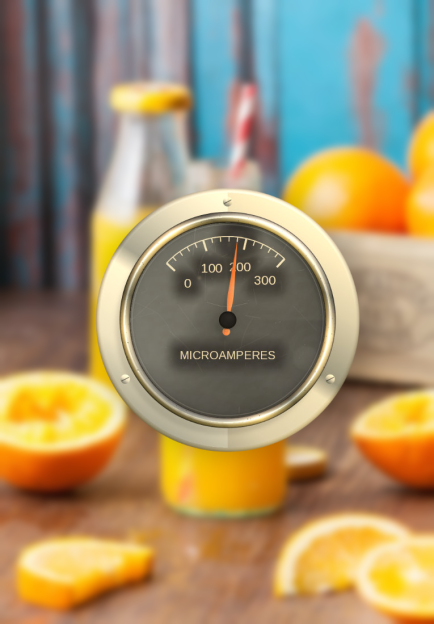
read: 180 µA
